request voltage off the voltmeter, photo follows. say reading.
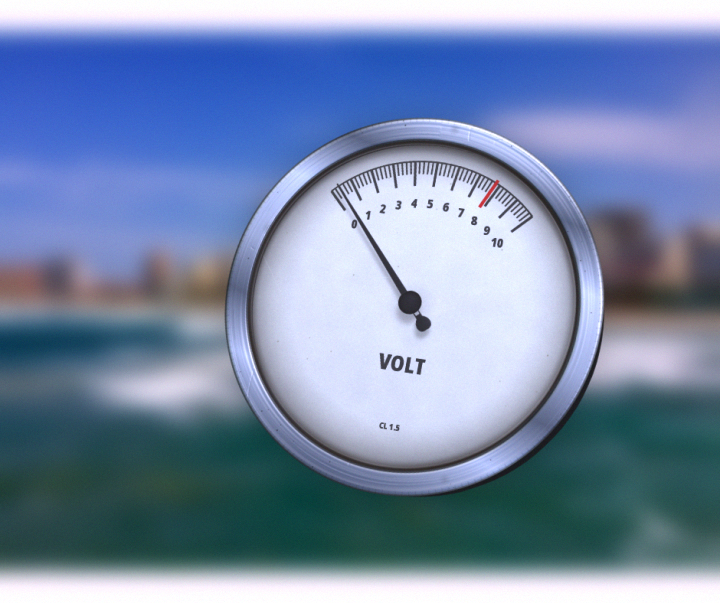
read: 0.4 V
